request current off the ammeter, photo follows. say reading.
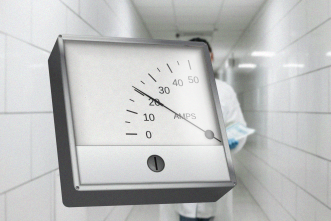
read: 20 A
